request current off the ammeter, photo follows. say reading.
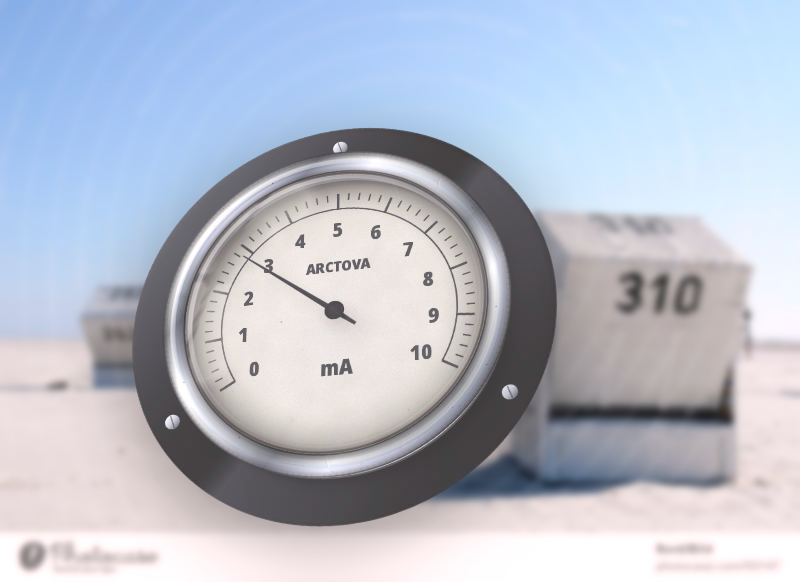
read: 2.8 mA
